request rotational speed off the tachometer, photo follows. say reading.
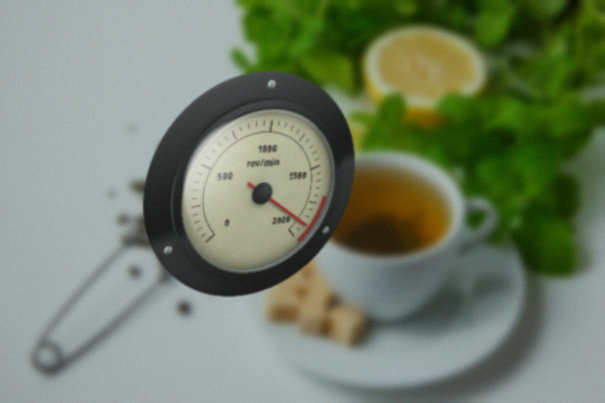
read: 1900 rpm
